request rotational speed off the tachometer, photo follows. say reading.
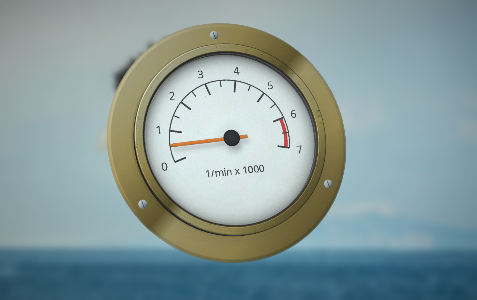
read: 500 rpm
